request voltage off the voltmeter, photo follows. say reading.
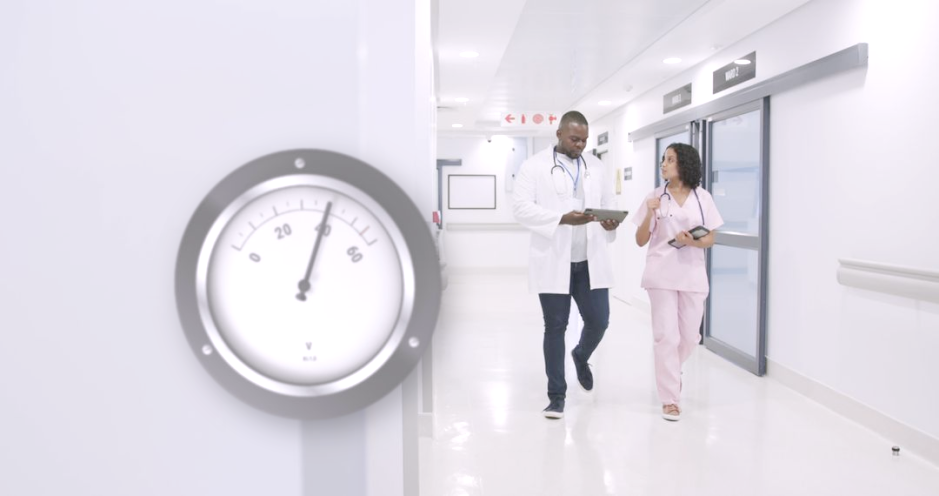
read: 40 V
